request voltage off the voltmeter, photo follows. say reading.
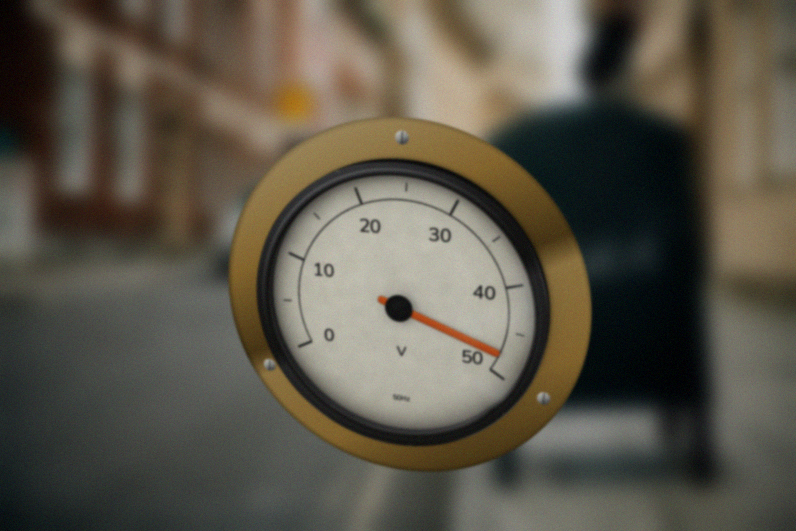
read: 47.5 V
